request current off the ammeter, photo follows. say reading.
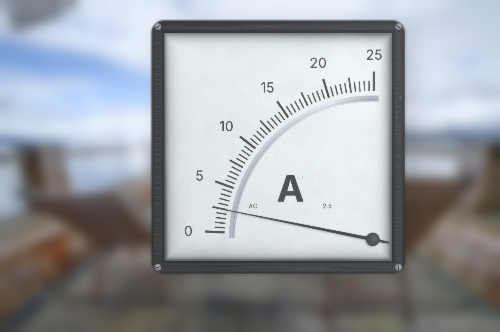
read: 2.5 A
